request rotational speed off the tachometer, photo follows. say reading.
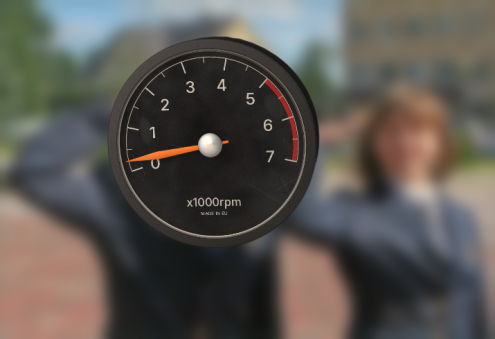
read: 250 rpm
